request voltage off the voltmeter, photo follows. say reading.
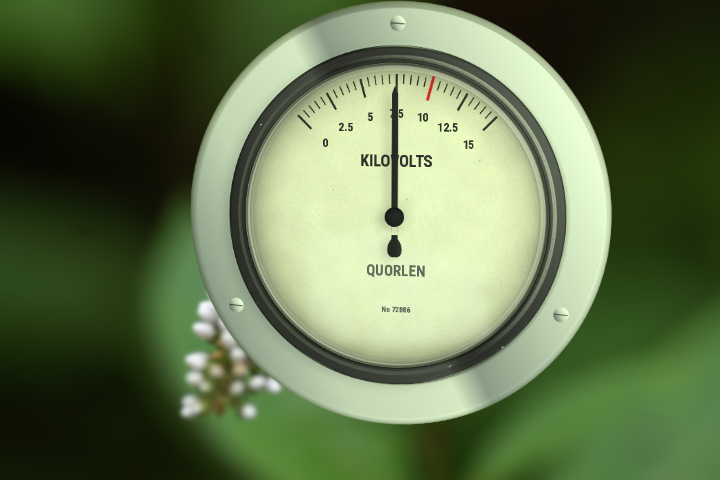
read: 7.5 kV
